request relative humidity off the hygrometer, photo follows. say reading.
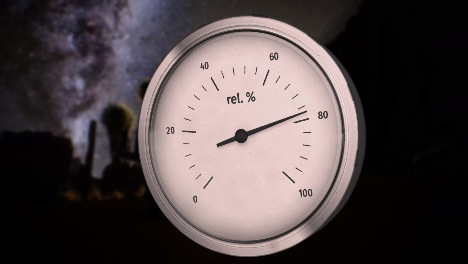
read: 78 %
